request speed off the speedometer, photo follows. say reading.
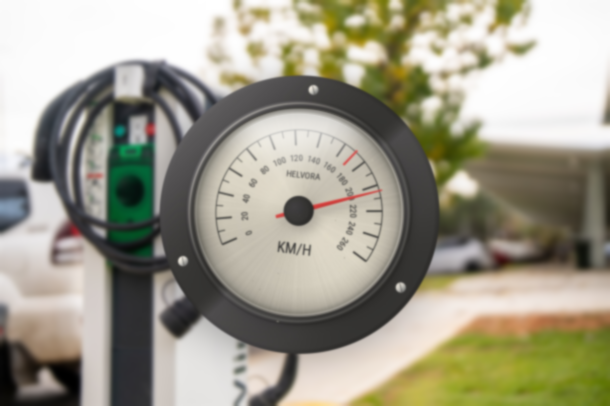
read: 205 km/h
